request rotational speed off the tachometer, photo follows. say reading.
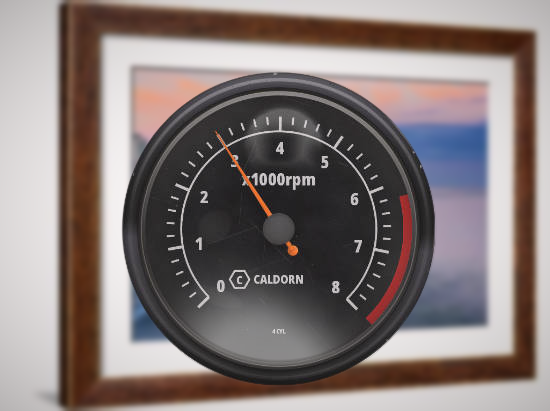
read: 3000 rpm
